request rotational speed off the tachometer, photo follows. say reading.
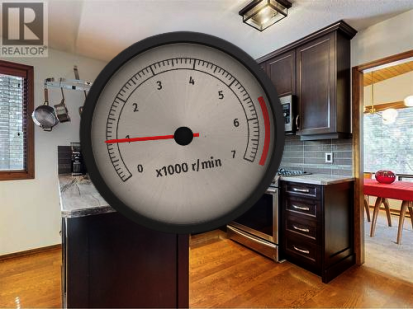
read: 1000 rpm
